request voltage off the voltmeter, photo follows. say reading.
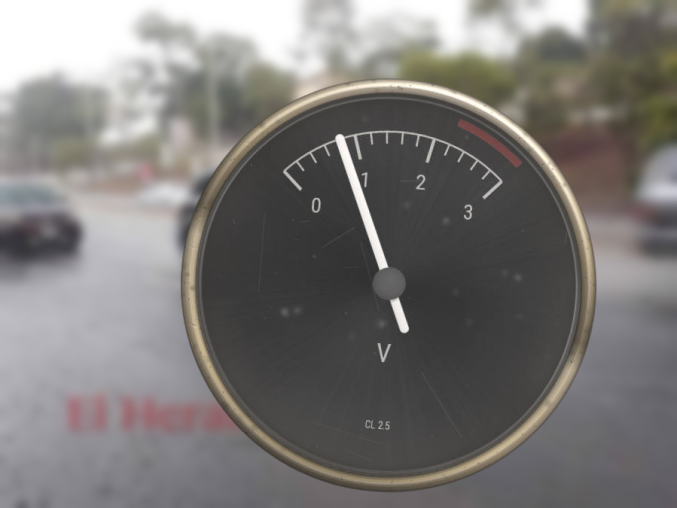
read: 0.8 V
